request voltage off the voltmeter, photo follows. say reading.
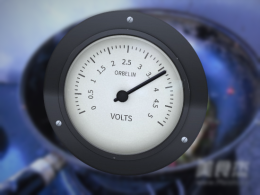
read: 3.6 V
